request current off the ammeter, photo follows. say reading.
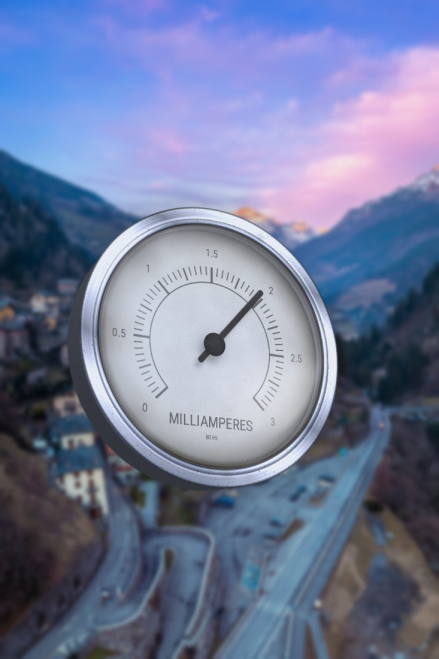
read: 1.95 mA
